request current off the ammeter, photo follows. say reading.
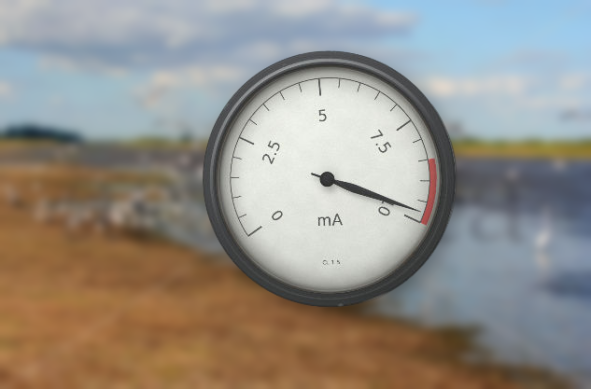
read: 9.75 mA
